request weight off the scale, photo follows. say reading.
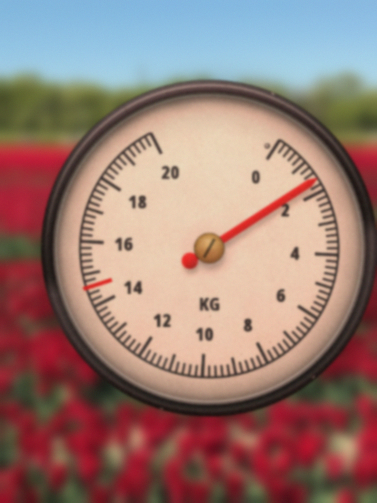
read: 1.6 kg
